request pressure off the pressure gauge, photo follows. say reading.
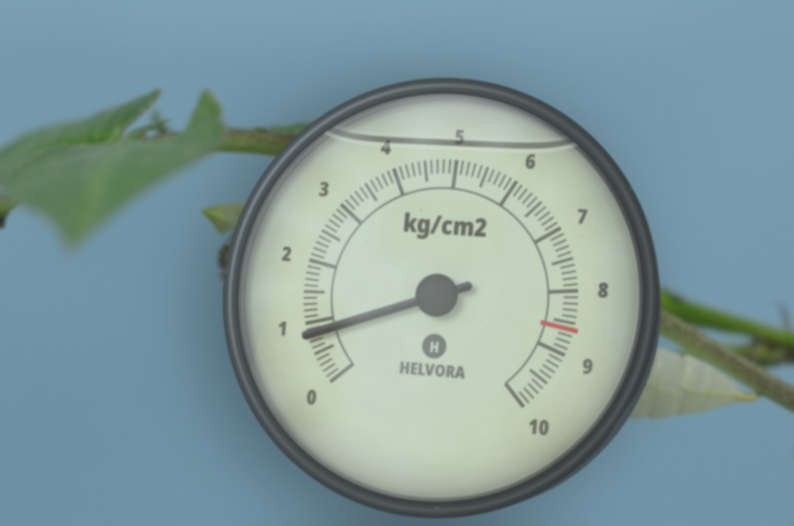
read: 0.8 kg/cm²
